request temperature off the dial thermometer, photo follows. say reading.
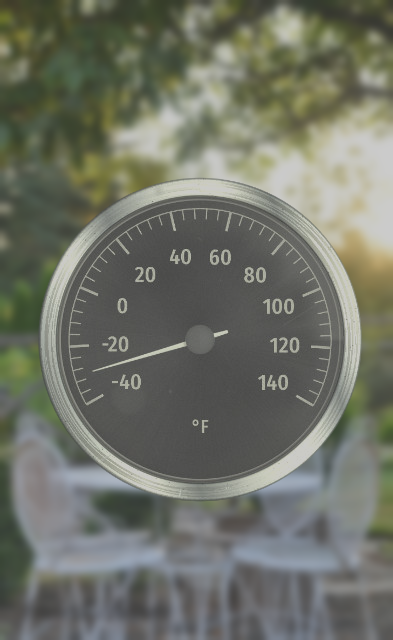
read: -30 °F
